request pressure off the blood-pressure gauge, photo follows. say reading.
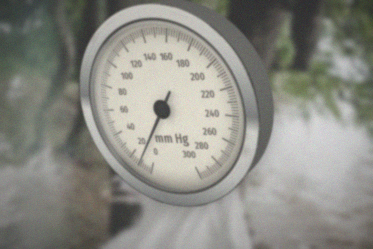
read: 10 mmHg
